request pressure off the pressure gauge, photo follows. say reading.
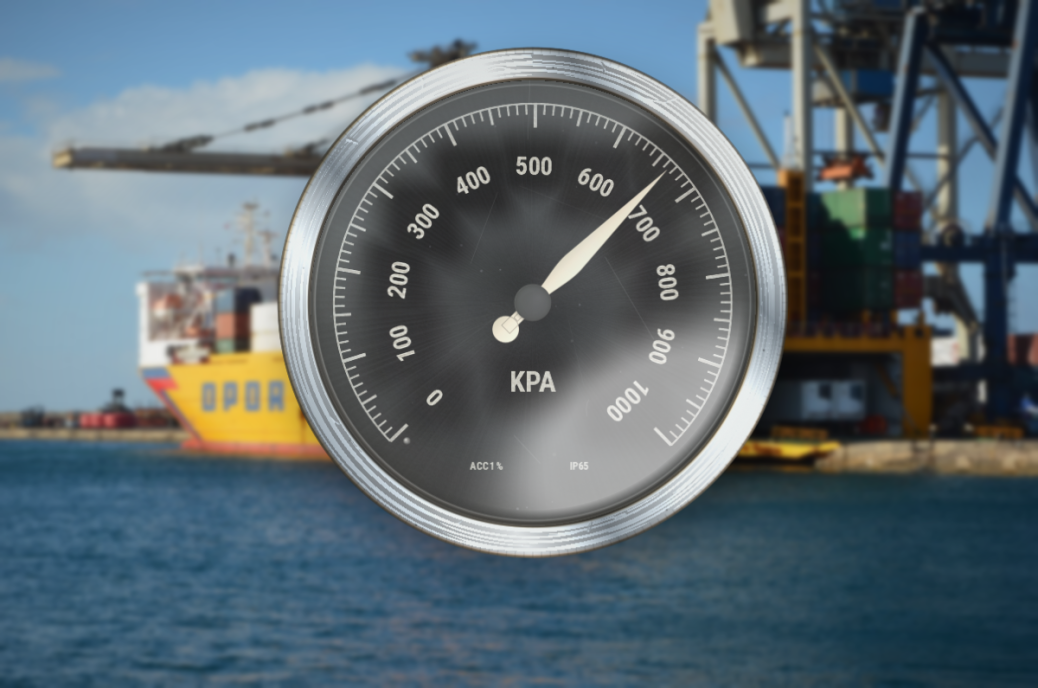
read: 665 kPa
